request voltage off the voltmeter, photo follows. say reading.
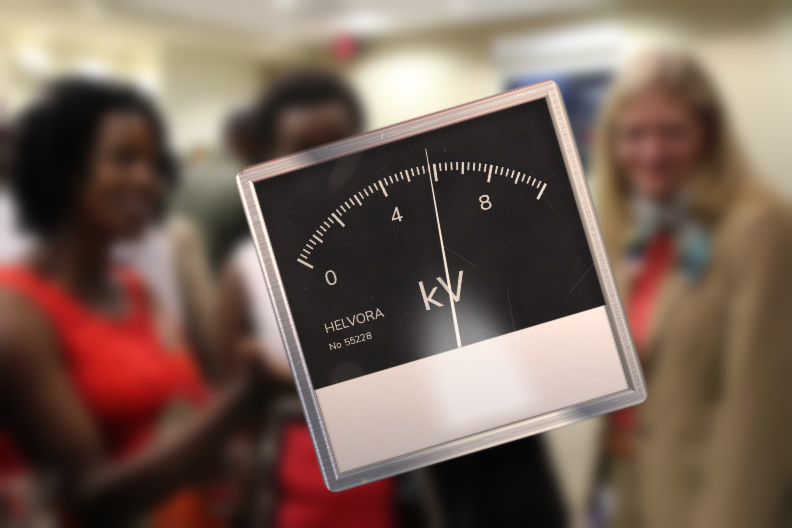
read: 5.8 kV
